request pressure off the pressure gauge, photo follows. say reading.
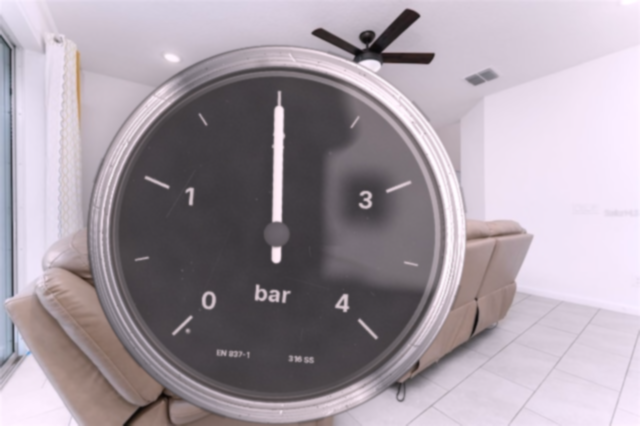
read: 2 bar
